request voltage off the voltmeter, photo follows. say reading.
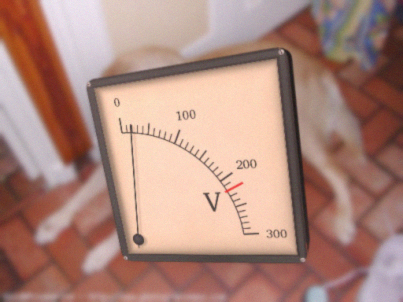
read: 20 V
